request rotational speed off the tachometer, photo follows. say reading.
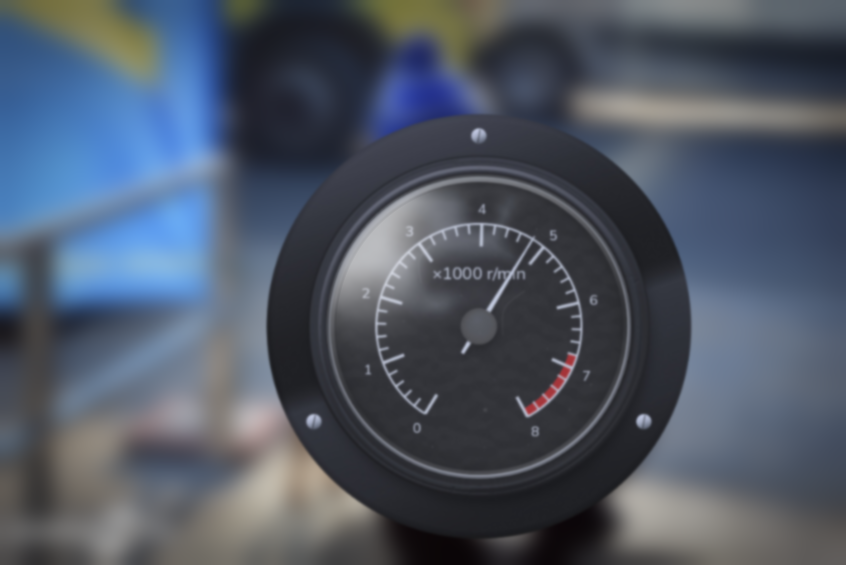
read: 4800 rpm
